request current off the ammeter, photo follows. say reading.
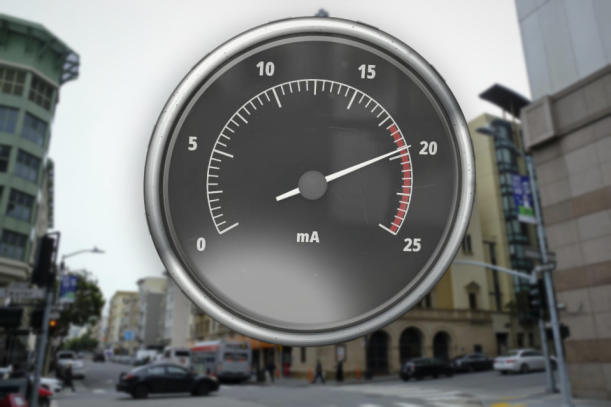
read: 19.5 mA
